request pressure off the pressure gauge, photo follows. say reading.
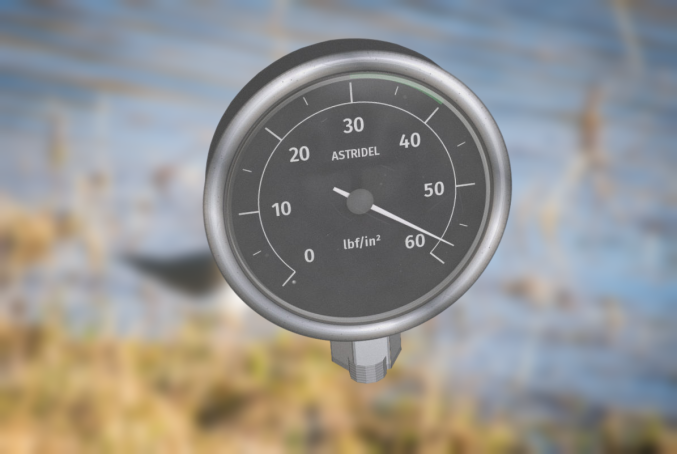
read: 57.5 psi
